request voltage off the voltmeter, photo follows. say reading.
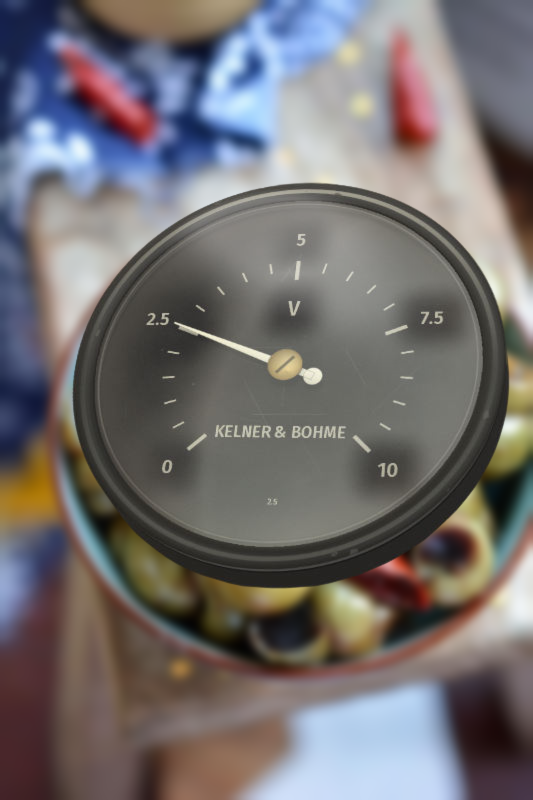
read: 2.5 V
